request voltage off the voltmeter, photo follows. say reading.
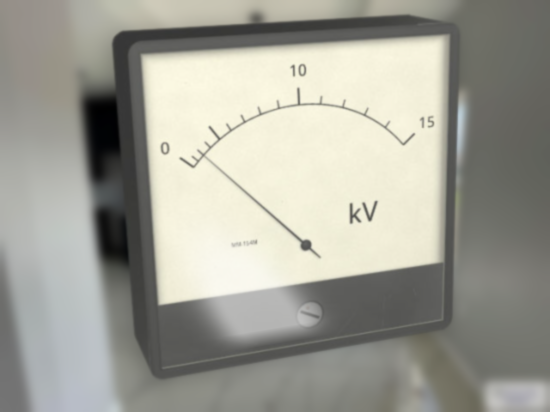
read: 3 kV
